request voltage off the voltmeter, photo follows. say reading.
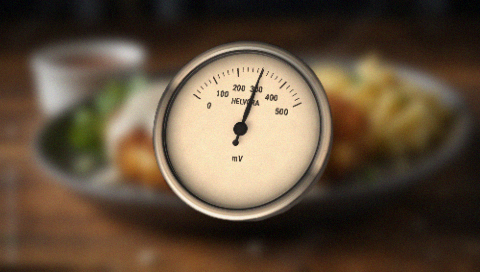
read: 300 mV
